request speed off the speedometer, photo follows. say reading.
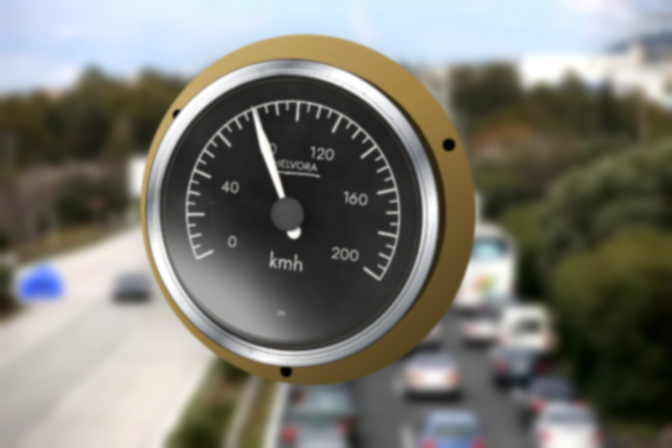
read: 80 km/h
